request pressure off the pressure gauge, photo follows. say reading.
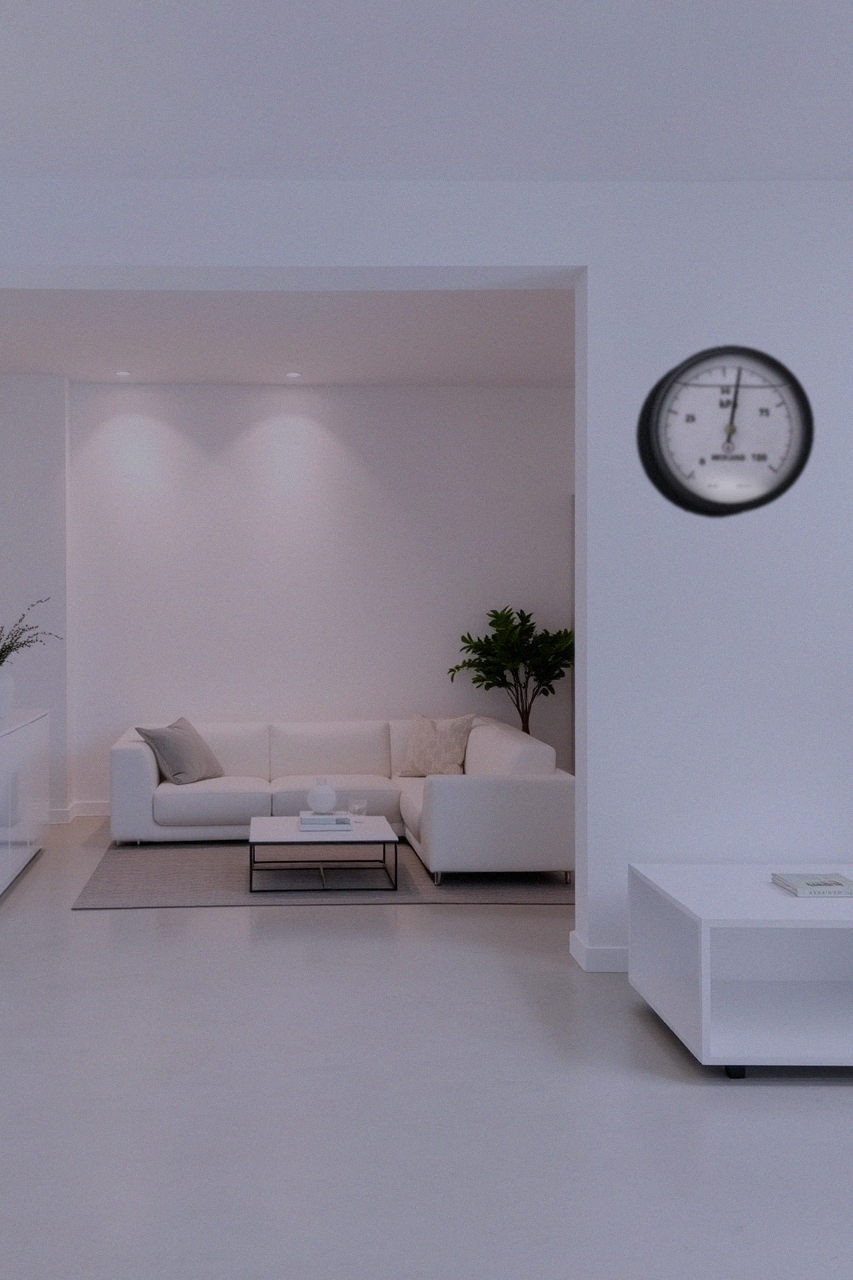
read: 55 kPa
